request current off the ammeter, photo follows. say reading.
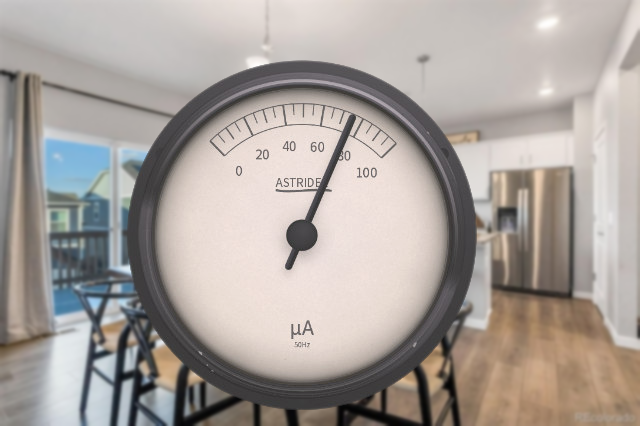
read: 75 µA
